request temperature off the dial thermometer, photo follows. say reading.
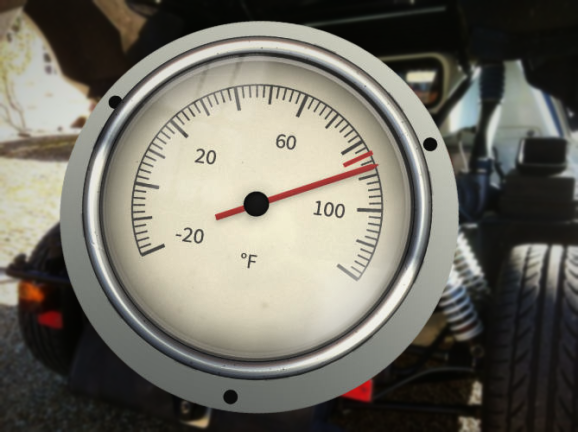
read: 88 °F
